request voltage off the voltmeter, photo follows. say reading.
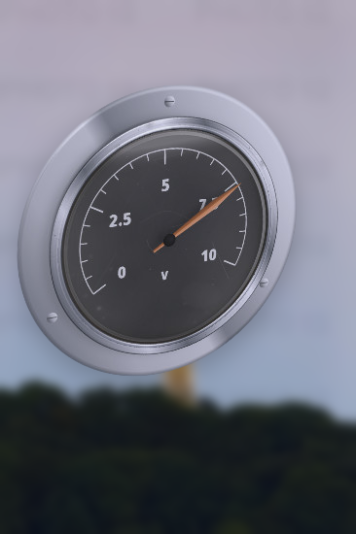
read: 7.5 V
